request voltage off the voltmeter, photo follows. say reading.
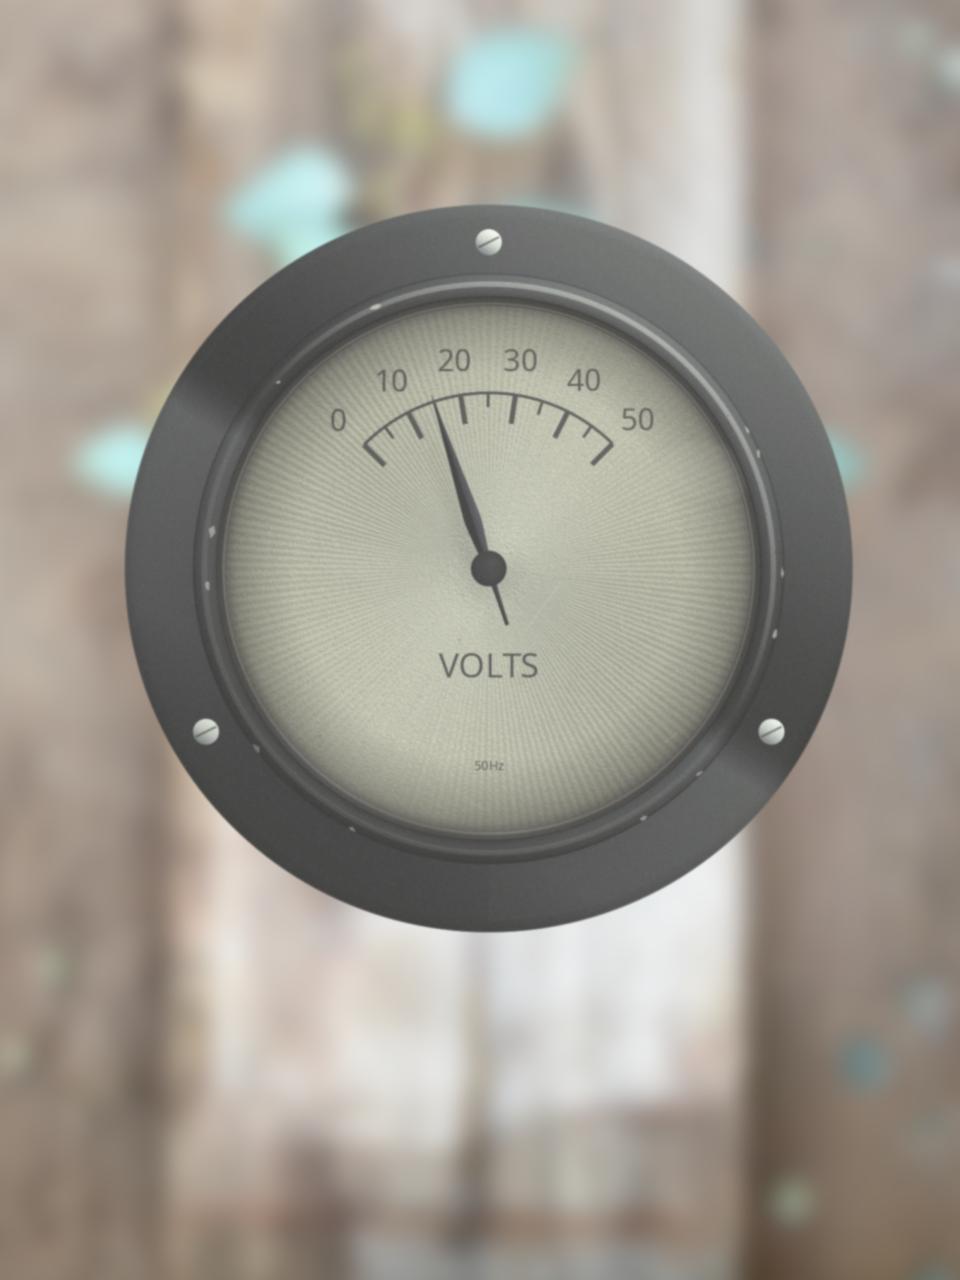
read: 15 V
